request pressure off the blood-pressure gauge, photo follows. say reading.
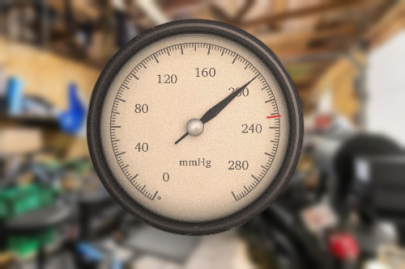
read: 200 mmHg
